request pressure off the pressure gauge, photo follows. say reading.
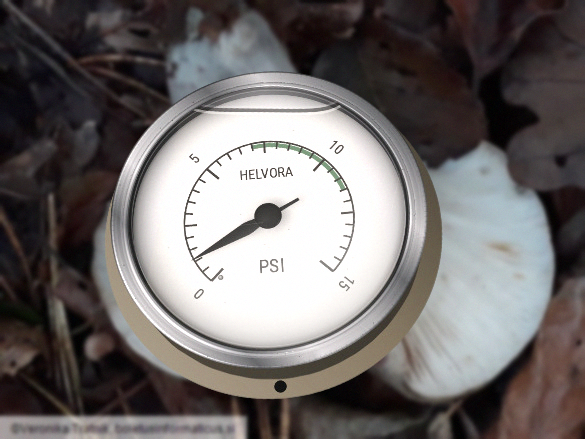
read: 1 psi
